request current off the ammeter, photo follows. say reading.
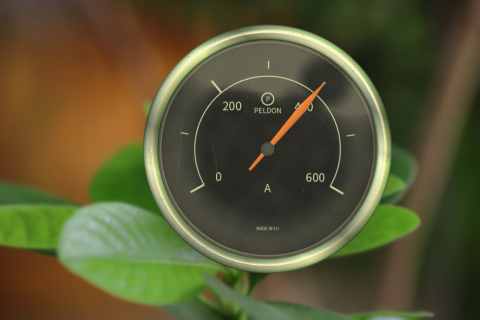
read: 400 A
